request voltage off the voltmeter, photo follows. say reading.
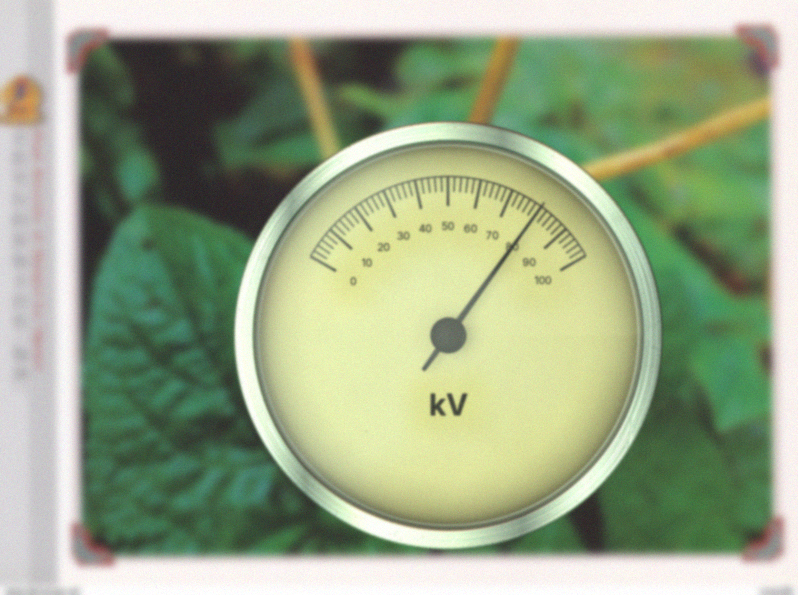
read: 80 kV
